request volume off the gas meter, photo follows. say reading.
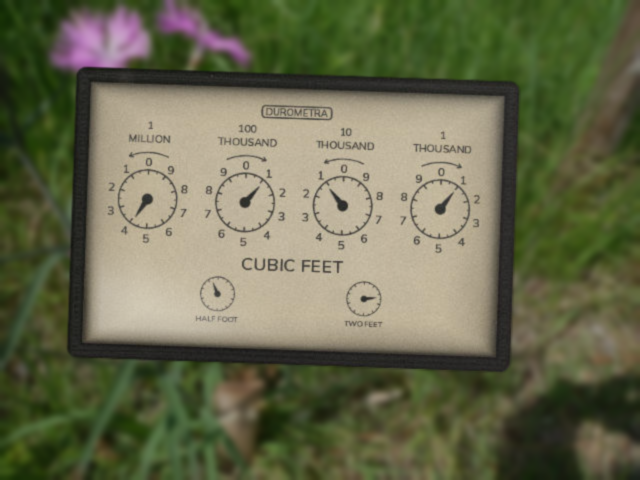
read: 411100 ft³
